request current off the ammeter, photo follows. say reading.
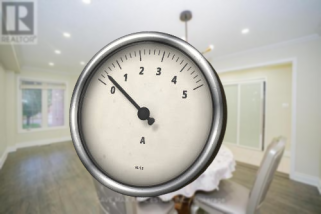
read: 0.4 A
